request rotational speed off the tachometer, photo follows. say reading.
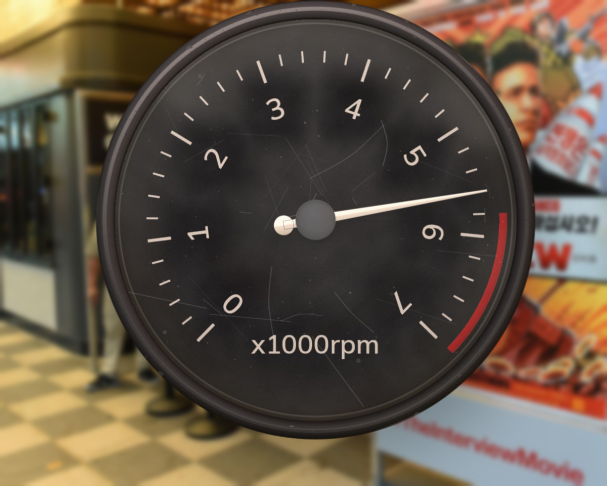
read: 5600 rpm
